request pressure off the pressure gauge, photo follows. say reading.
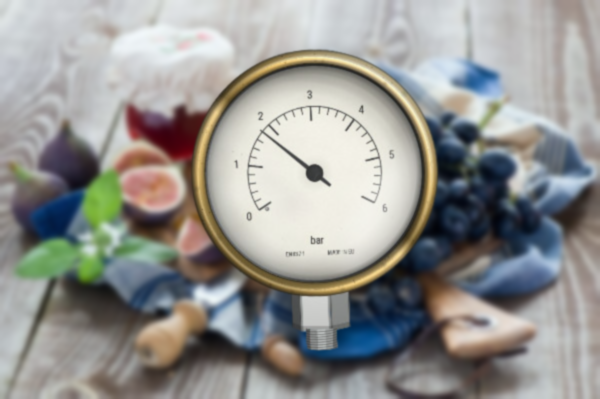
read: 1.8 bar
